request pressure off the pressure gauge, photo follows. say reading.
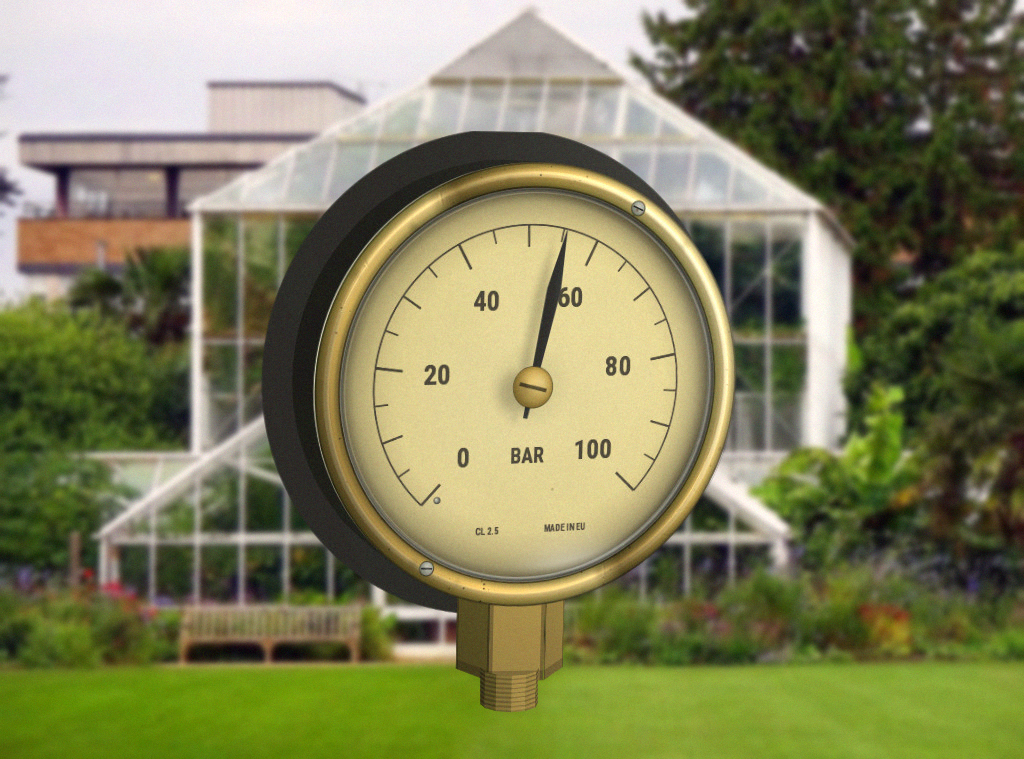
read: 55 bar
